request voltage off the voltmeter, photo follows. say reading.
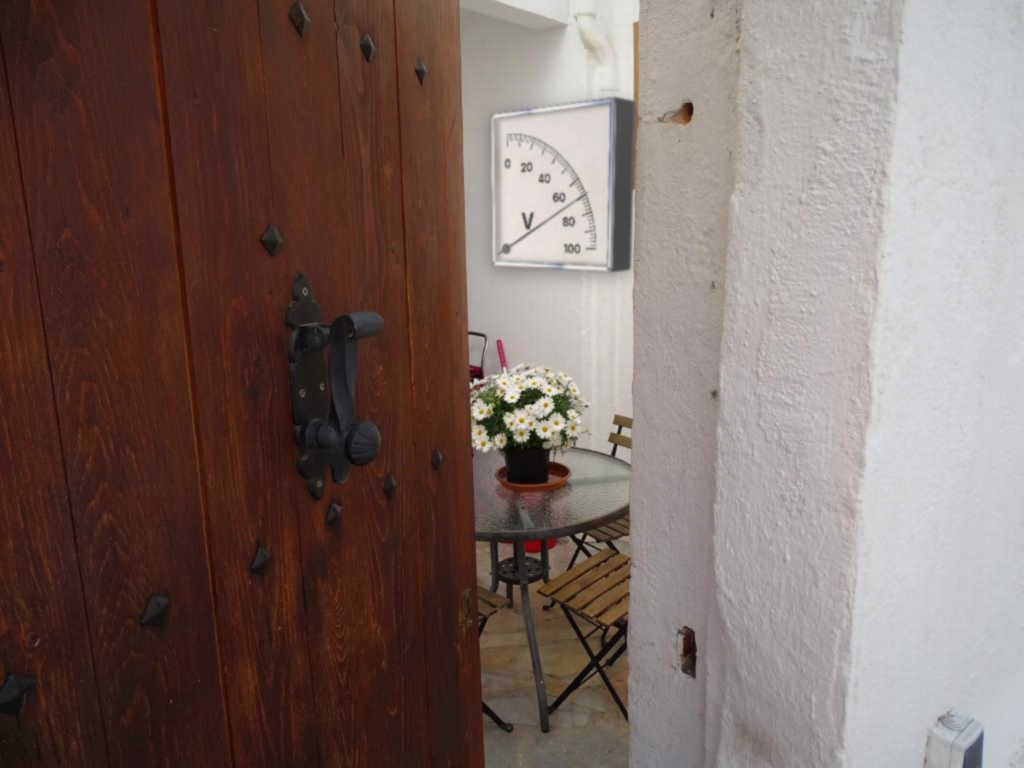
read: 70 V
